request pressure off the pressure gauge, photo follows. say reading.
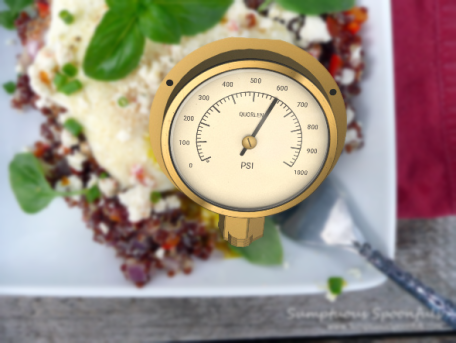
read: 600 psi
